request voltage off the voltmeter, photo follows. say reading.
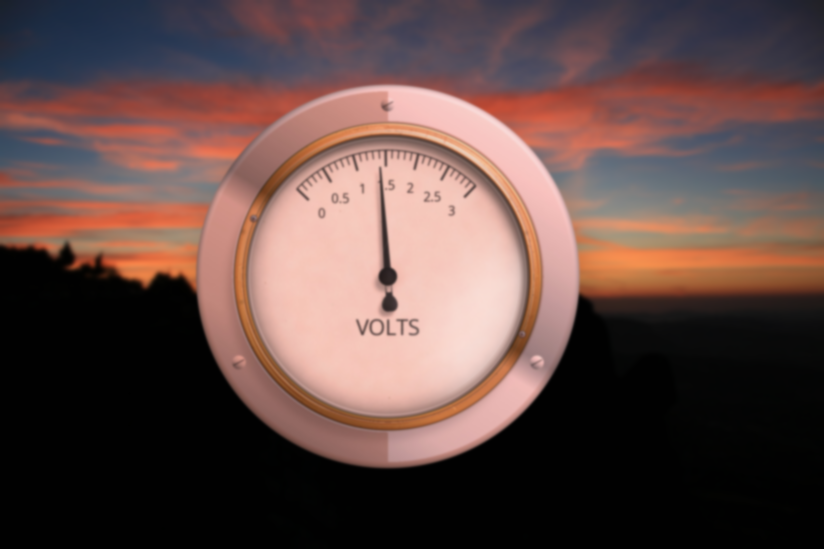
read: 1.4 V
